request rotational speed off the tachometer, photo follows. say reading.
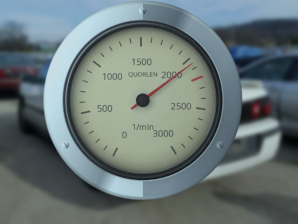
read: 2050 rpm
